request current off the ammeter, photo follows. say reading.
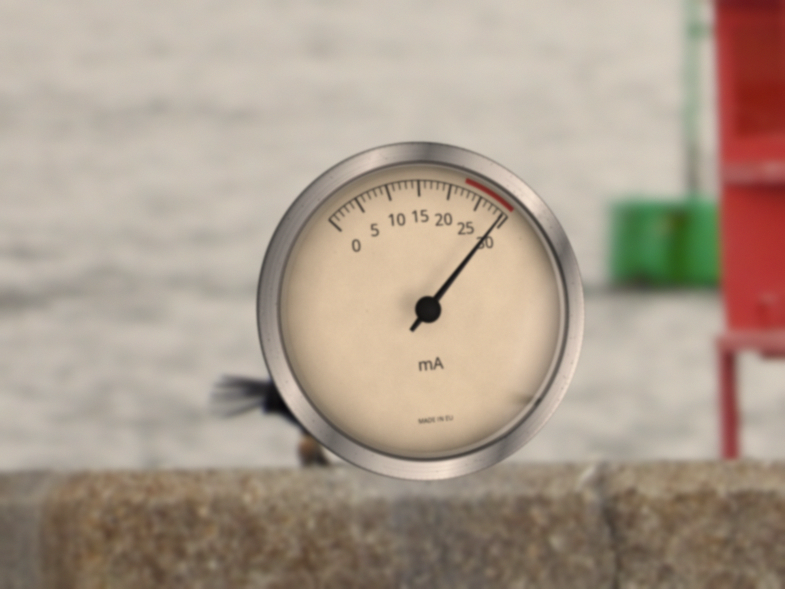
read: 29 mA
